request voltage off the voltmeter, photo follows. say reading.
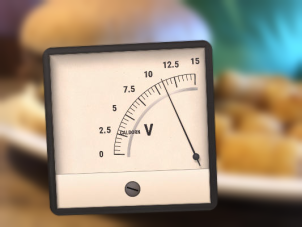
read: 11 V
